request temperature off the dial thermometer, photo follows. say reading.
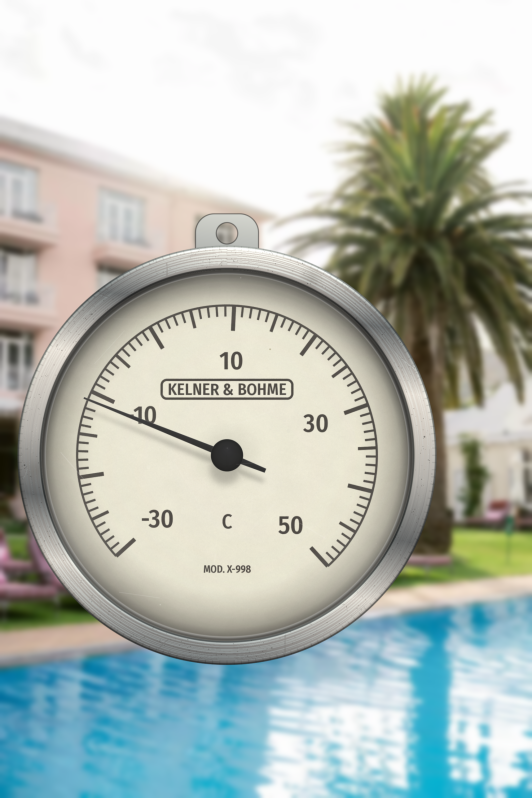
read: -11 °C
